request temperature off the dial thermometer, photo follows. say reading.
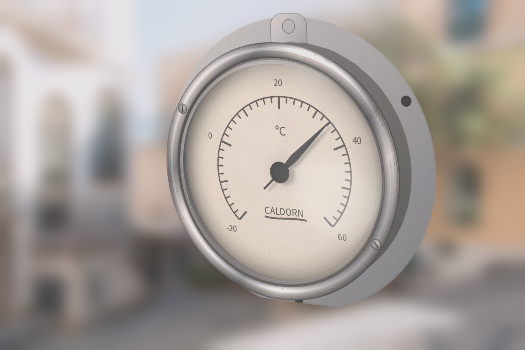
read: 34 °C
